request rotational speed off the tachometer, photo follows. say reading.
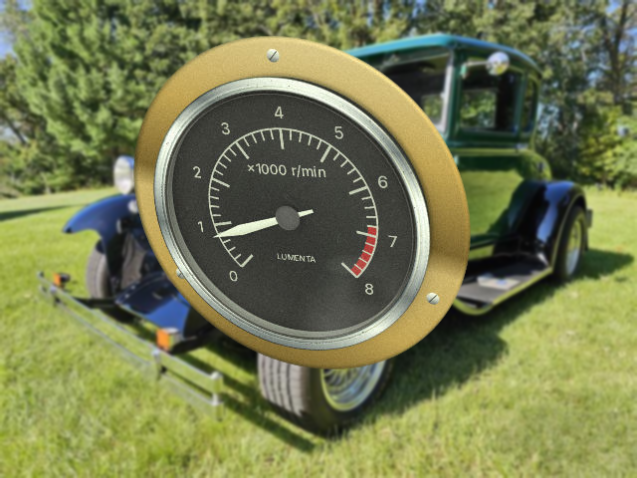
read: 800 rpm
